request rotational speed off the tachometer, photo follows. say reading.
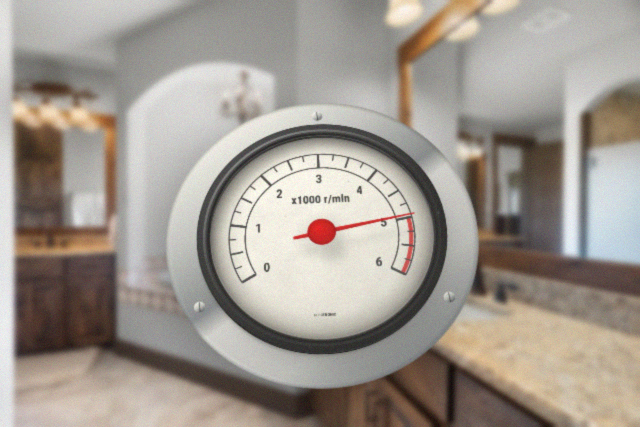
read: 5000 rpm
